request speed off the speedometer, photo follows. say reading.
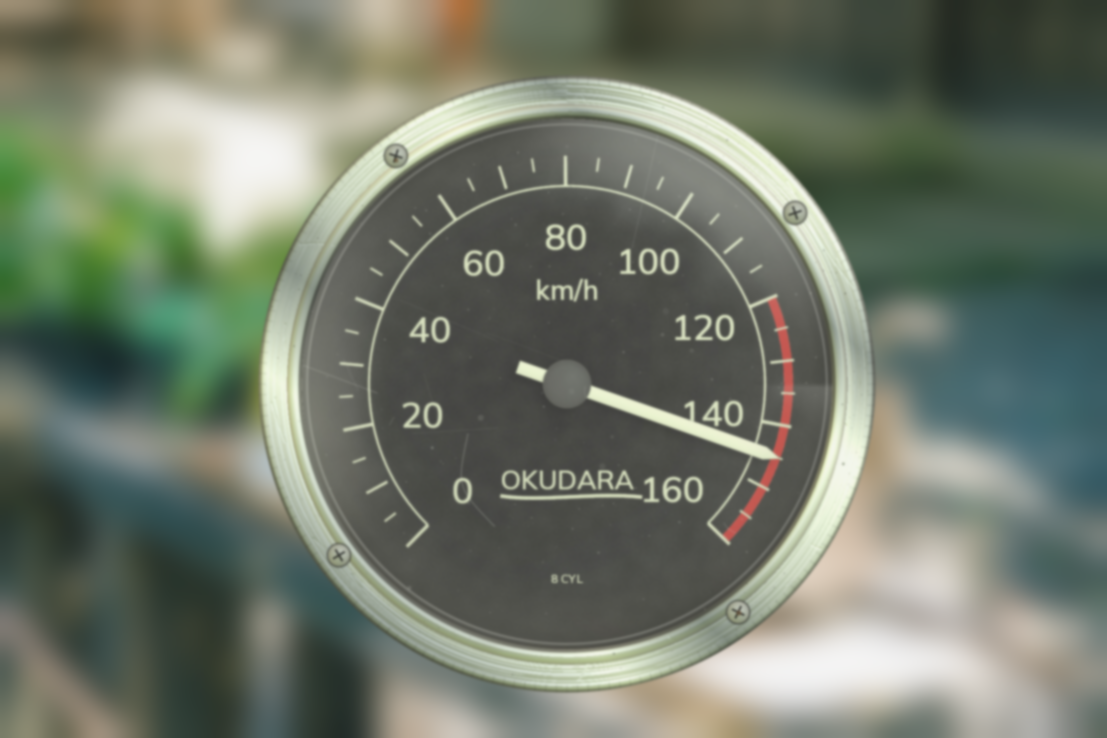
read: 145 km/h
